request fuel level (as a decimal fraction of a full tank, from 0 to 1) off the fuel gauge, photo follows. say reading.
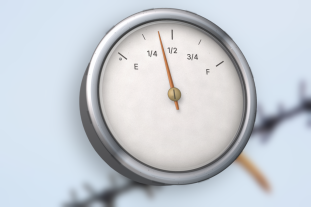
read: 0.375
